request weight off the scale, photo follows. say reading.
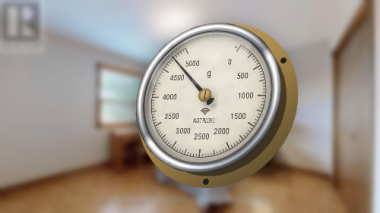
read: 4750 g
